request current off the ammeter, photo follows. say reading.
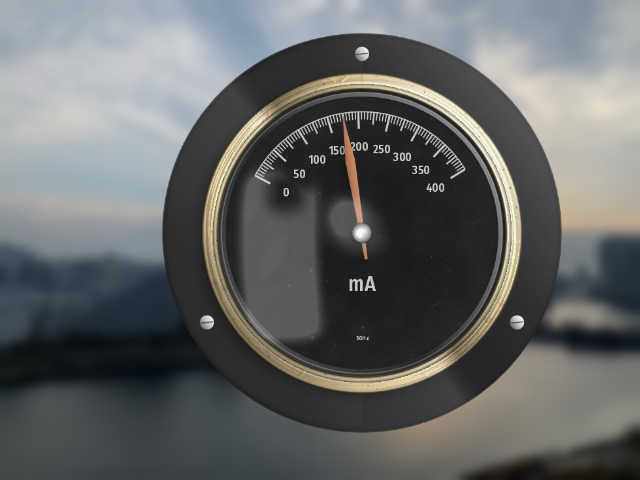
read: 175 mA
